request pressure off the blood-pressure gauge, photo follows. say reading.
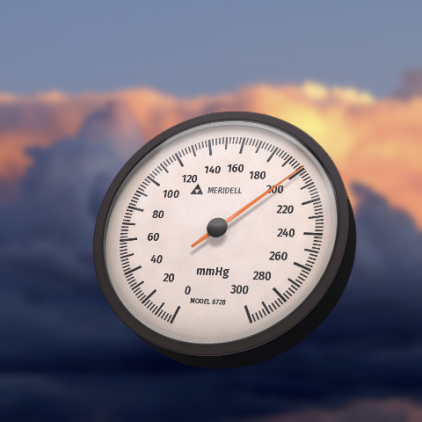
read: 200 mmHg
